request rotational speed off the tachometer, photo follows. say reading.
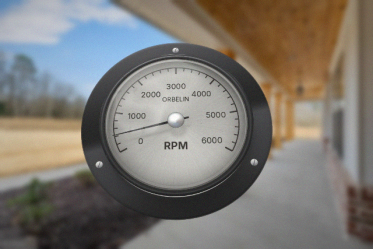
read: 400 rpm
